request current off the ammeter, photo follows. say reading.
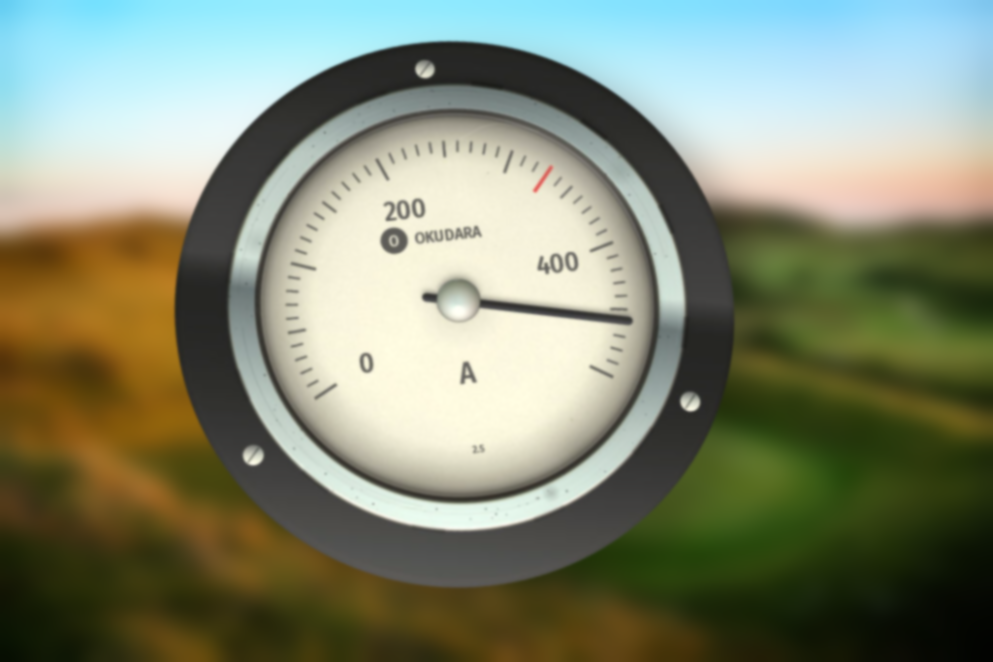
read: 460 A
